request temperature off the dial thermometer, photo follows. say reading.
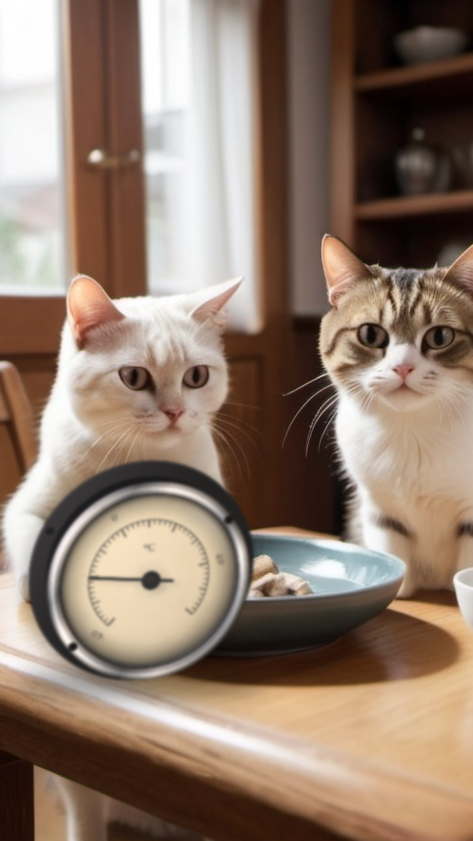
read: -20 °C
